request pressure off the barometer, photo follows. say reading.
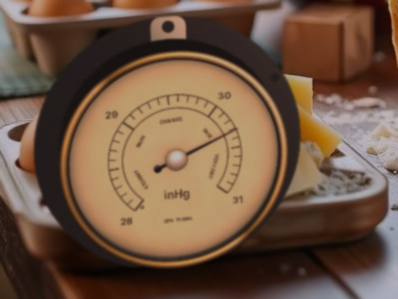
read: 30.3 inHg
